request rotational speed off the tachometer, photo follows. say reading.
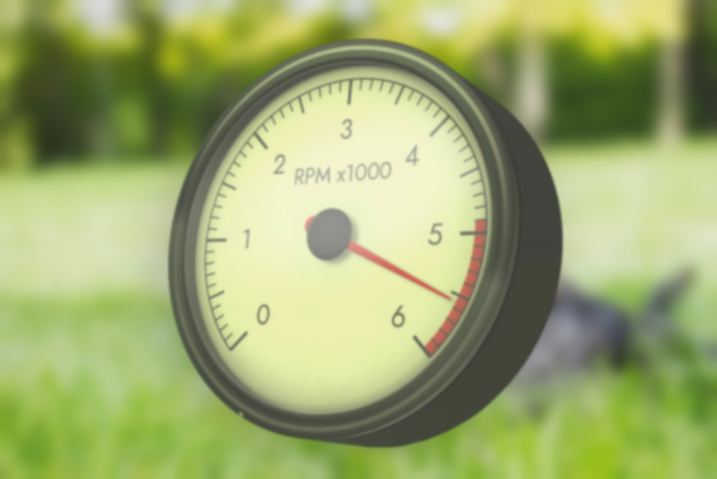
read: 5550 rpm
